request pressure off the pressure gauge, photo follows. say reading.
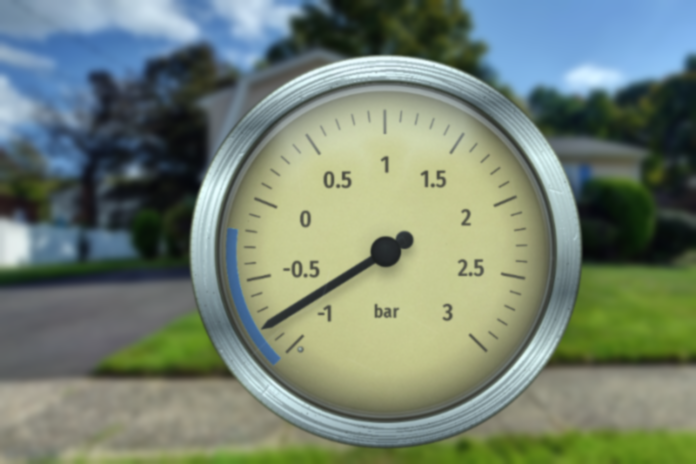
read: -0.8 bar
